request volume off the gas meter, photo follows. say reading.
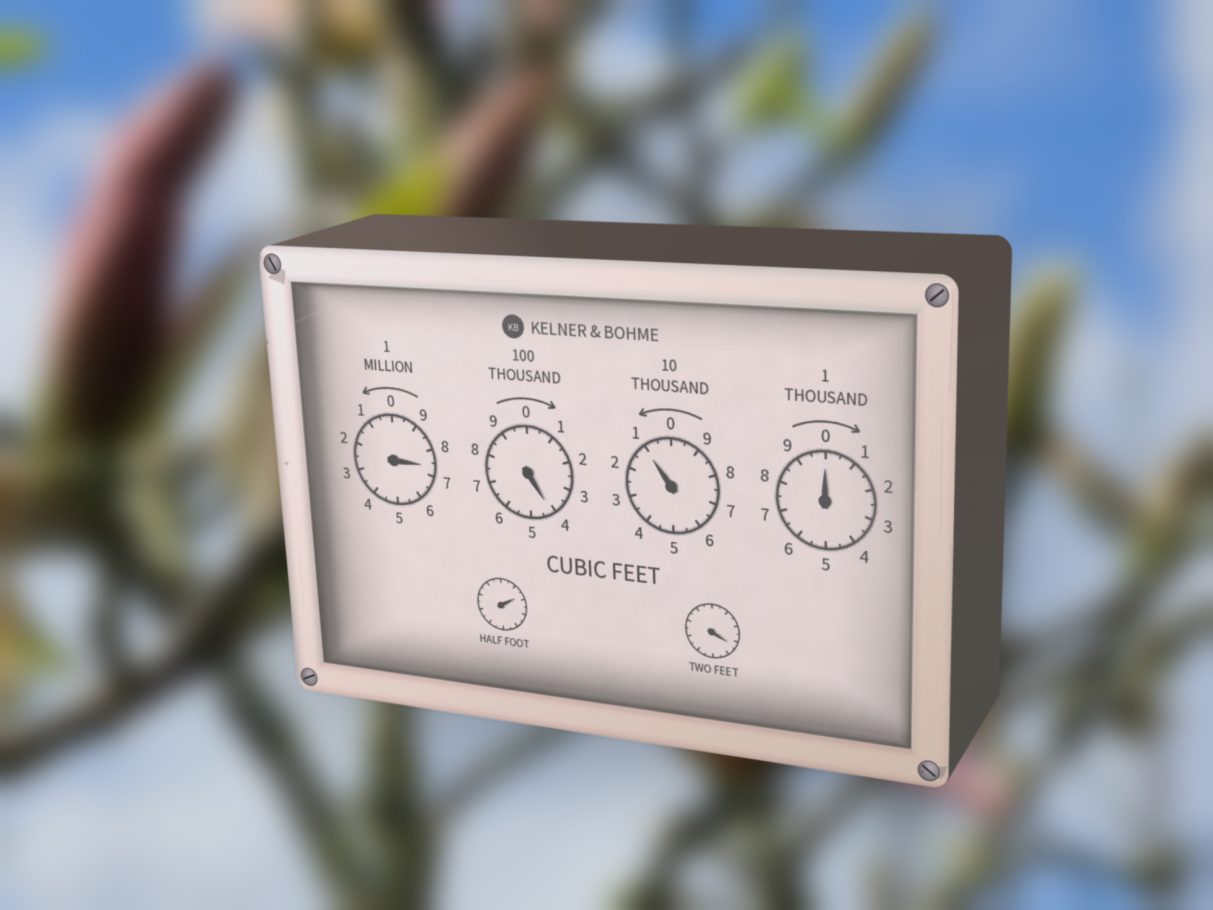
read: 741000 ft³
